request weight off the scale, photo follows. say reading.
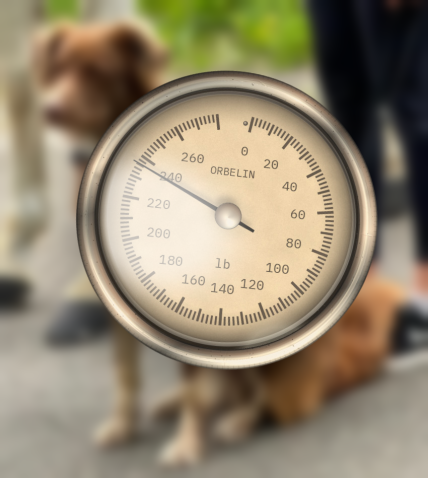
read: 236 lb
